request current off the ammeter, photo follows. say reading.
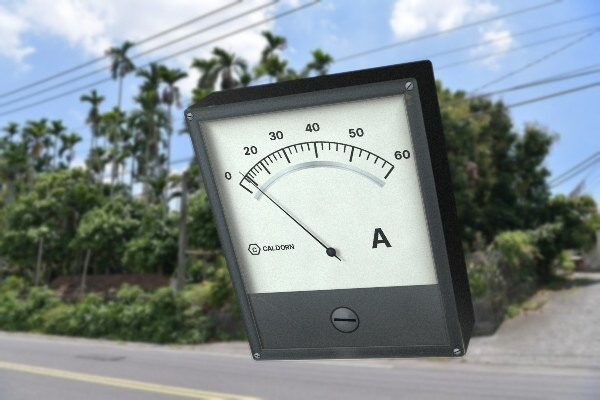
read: 10 A
